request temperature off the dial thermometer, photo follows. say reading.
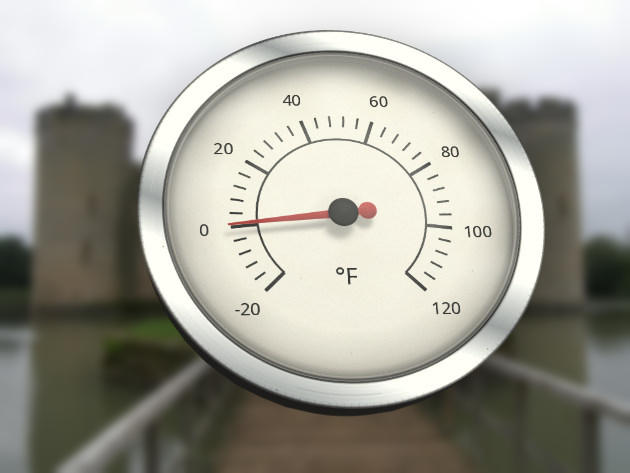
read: 0 °F
